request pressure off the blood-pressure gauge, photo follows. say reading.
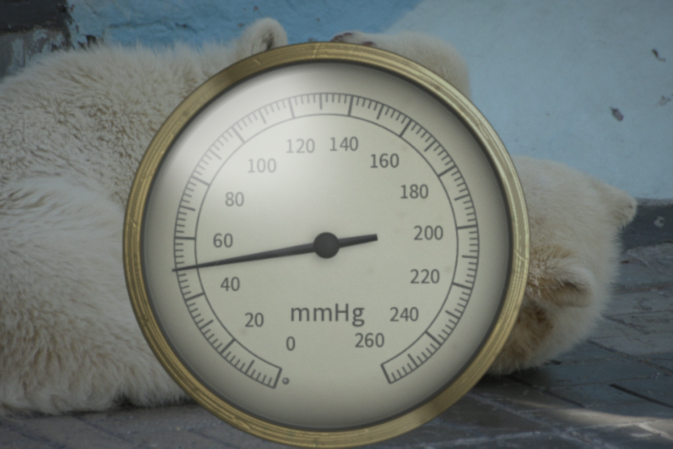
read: 50 mmHg
